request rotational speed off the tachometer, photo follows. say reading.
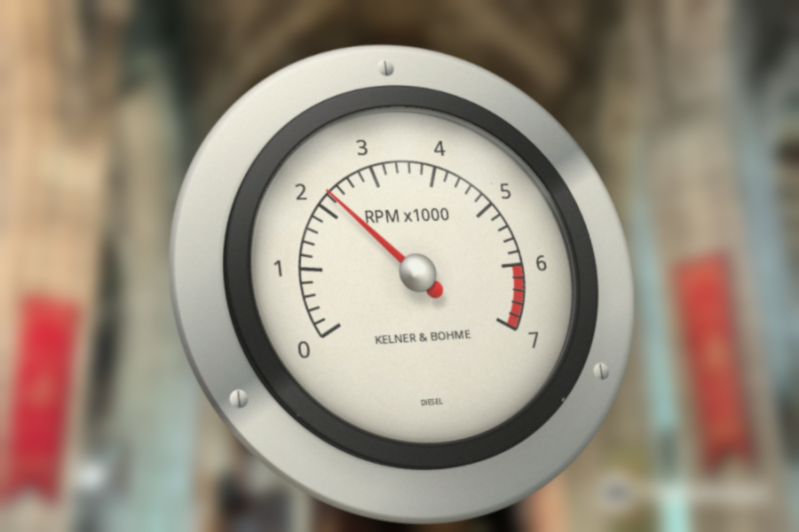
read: 2200 rpm
